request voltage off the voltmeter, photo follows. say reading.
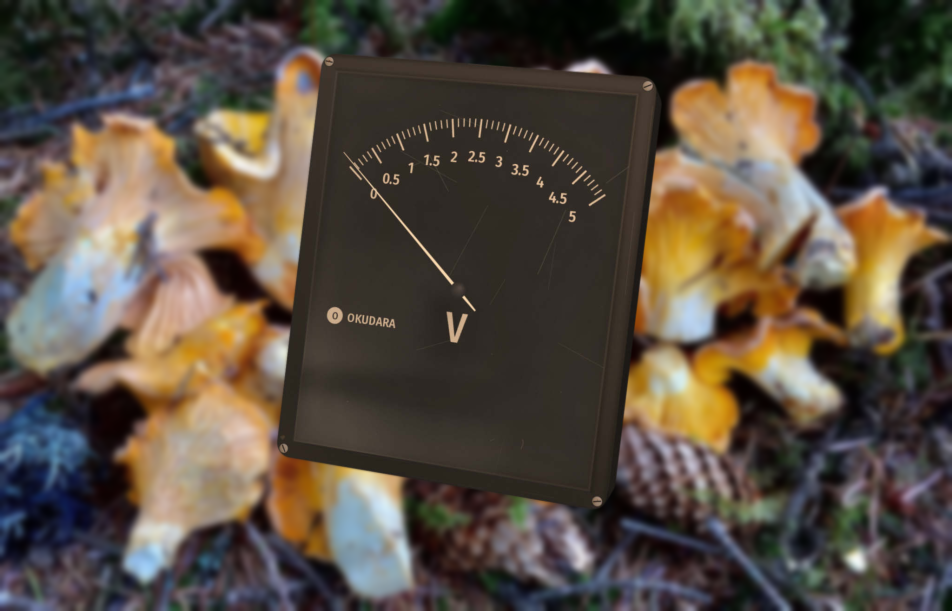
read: 0.1 V
